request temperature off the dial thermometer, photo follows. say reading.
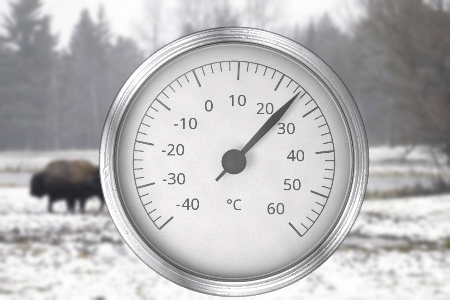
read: 25 °C
